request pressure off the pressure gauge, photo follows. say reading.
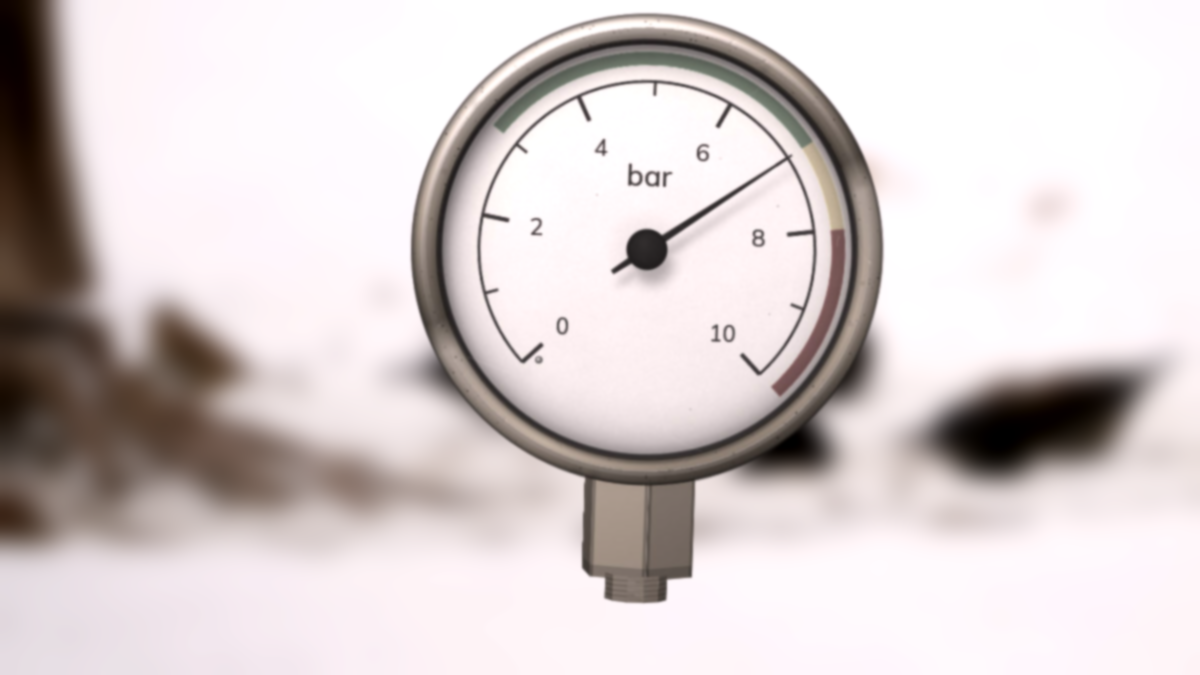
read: 7 bar
